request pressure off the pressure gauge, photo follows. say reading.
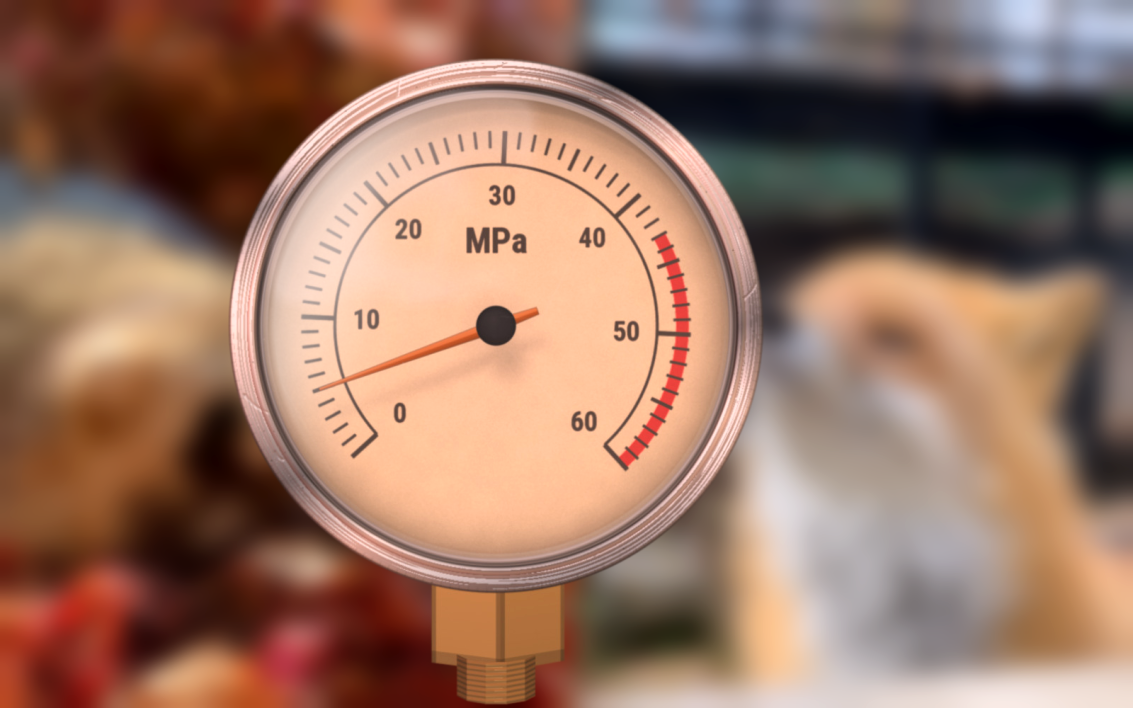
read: 5 MPa
